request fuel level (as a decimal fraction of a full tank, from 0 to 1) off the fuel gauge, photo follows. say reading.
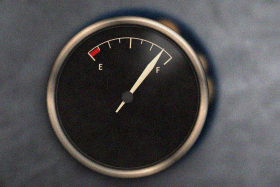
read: 0.875
